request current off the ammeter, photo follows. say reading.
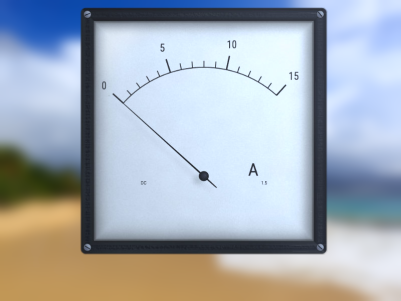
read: 0 A
